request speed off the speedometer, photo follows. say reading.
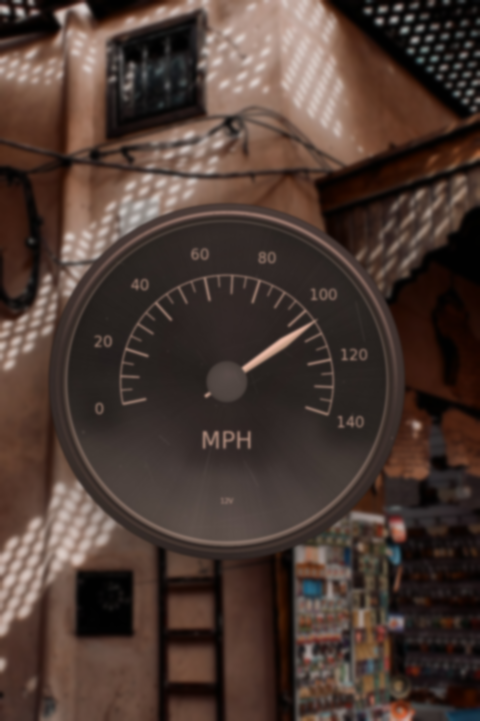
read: 105 mph
